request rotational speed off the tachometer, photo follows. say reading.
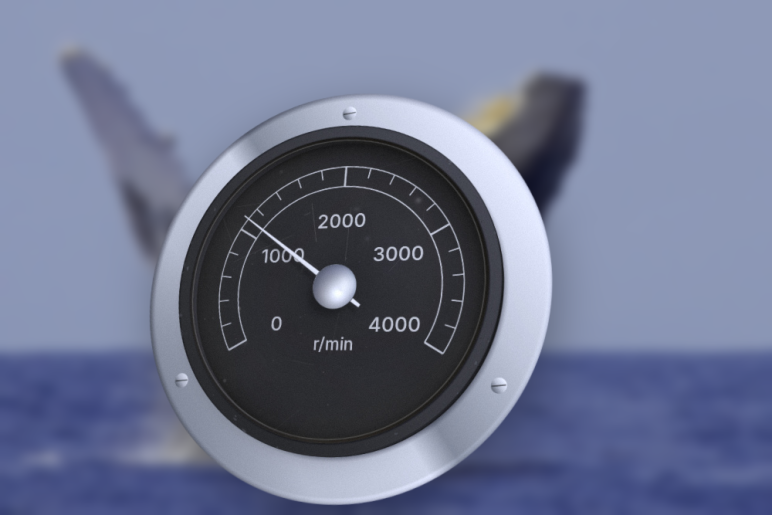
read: 1100 rpm
